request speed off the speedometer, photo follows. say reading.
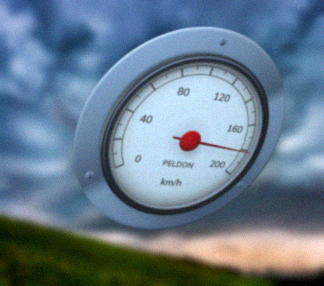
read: 180 km/h
